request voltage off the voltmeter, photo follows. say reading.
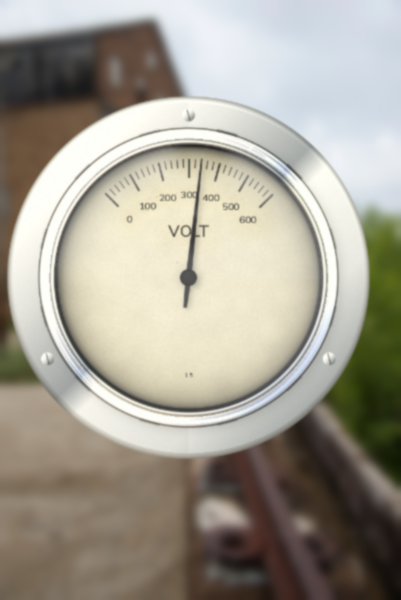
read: 340 V
